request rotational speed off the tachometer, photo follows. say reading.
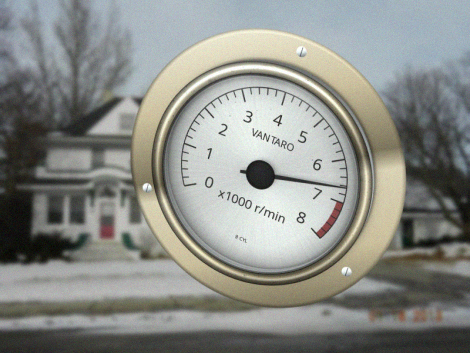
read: 6600 rpm
